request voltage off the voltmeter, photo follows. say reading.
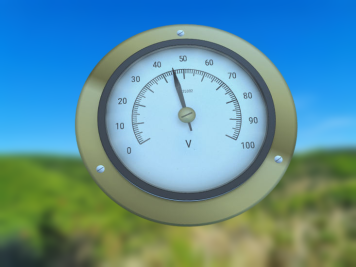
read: 45 V
